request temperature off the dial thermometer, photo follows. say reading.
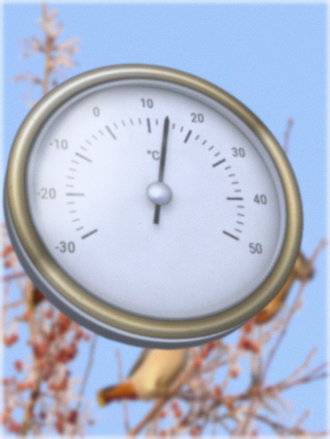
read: 14 °C
